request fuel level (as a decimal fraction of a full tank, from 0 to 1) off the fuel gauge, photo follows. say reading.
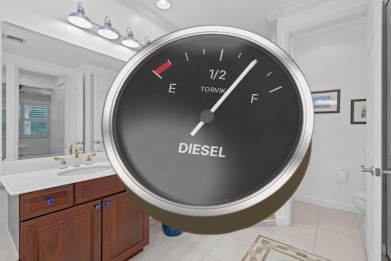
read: 0.75
